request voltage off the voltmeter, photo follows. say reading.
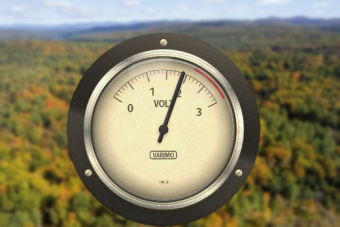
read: 1.9 V
